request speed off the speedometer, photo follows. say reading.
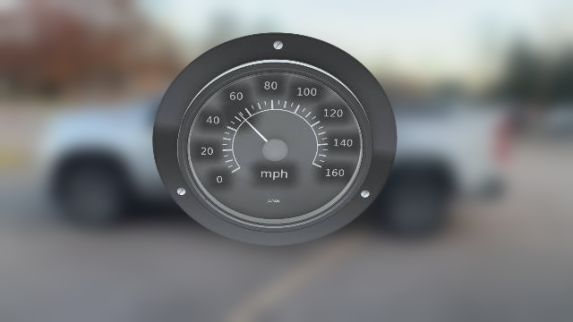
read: 55 mph
